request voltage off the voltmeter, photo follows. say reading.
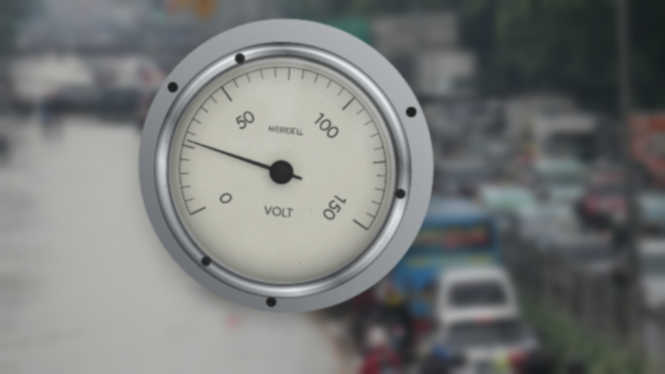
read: 27.5 V
